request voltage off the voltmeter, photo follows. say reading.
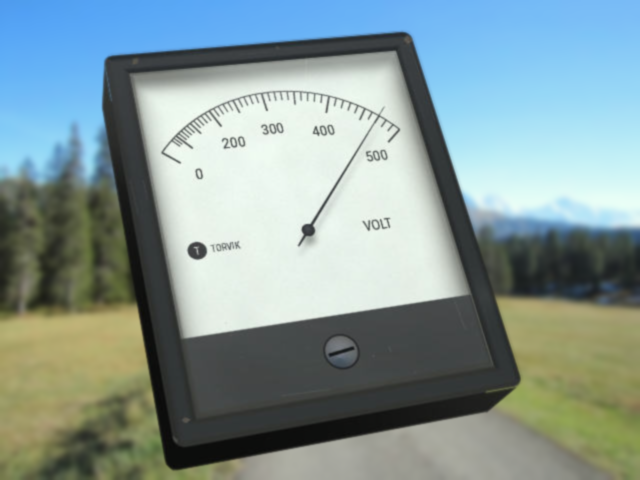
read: 470 V
